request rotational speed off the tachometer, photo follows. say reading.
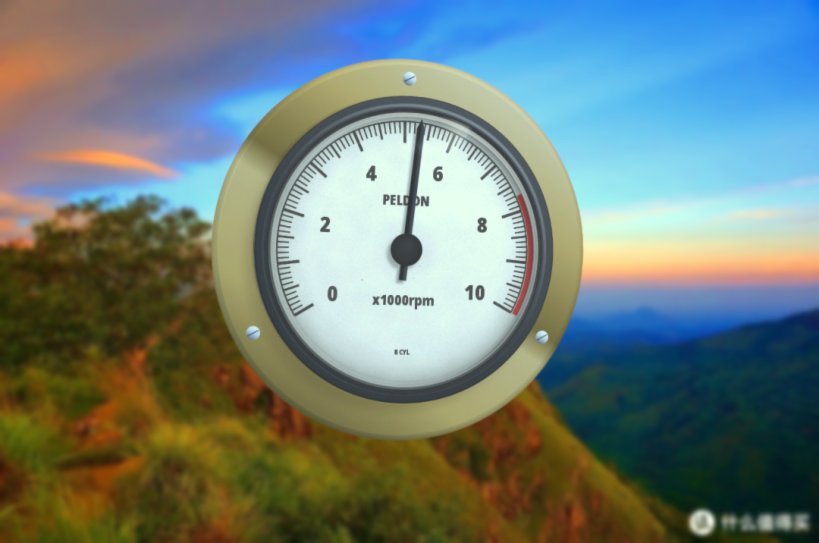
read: 5300 rpm
